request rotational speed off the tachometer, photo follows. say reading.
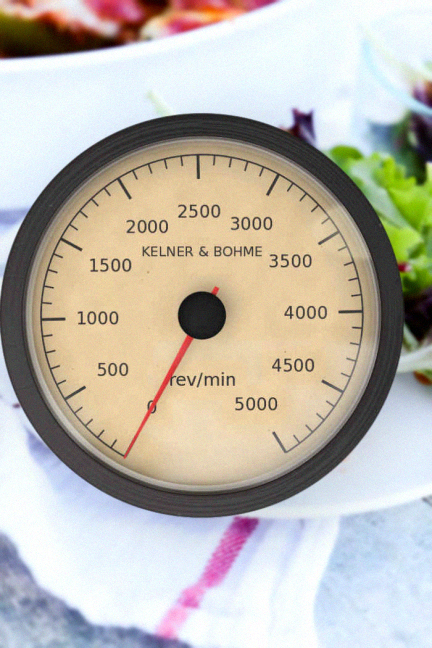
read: 0 rpm
